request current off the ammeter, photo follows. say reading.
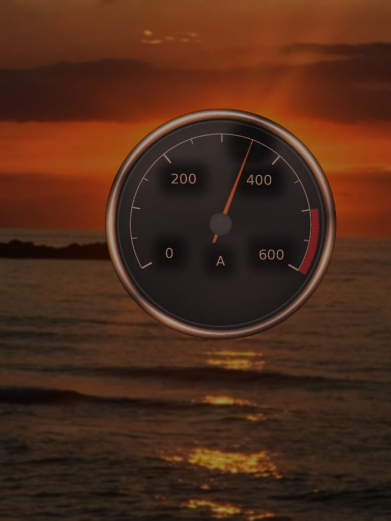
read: 350 A
